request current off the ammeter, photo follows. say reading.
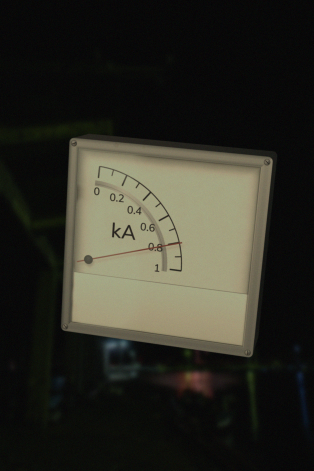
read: 0.8 kA
